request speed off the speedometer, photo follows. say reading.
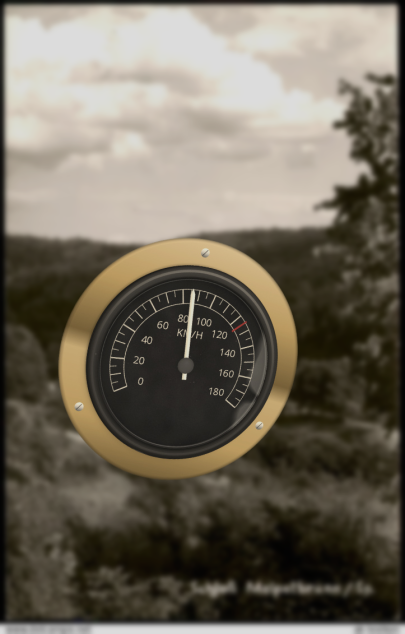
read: 85 km/h
